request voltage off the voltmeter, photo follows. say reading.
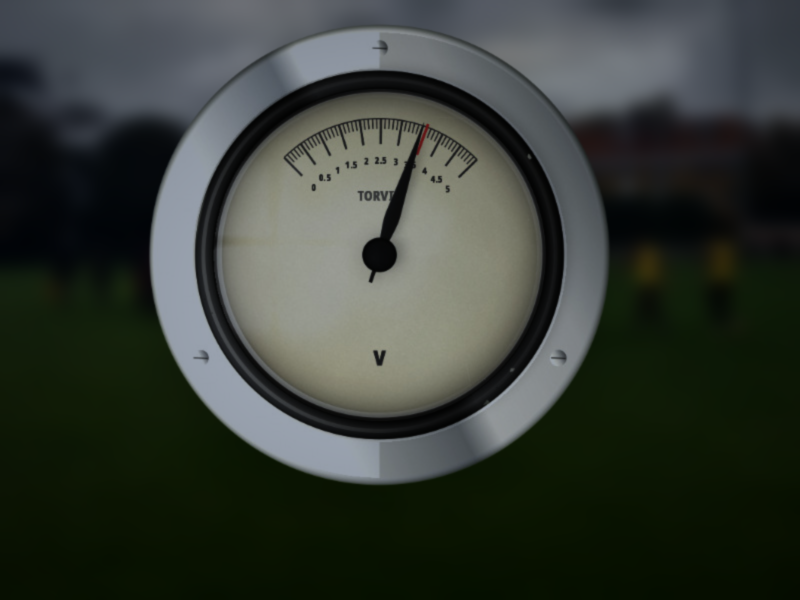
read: 3.5 V
